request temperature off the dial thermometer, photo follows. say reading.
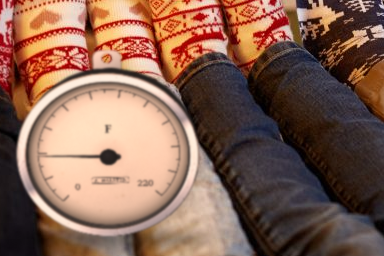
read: 40 °F
